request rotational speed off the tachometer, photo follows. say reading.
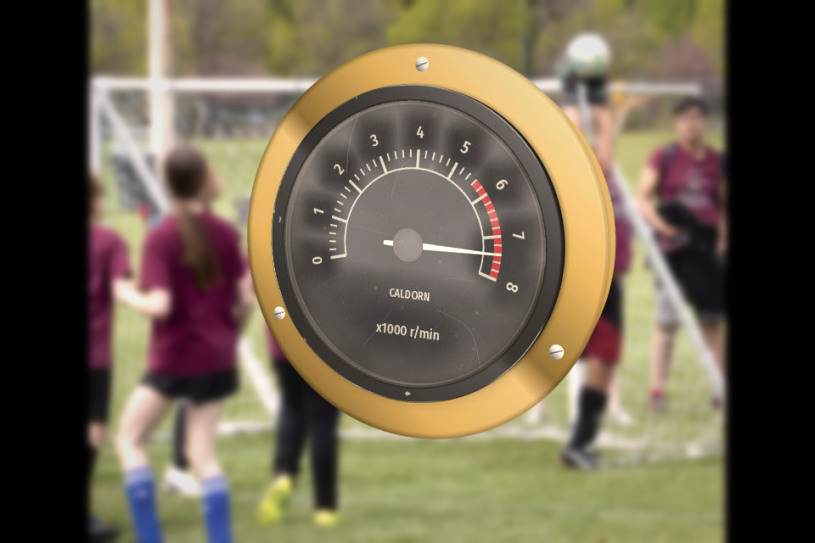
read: 7400 rpm
